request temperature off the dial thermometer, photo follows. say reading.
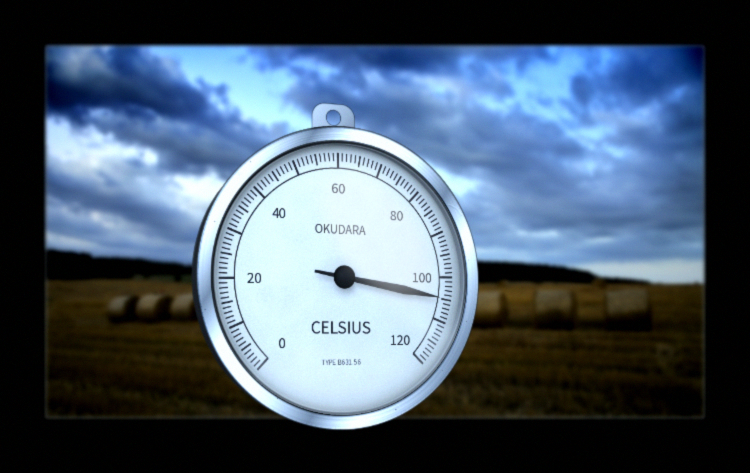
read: 105 °C
